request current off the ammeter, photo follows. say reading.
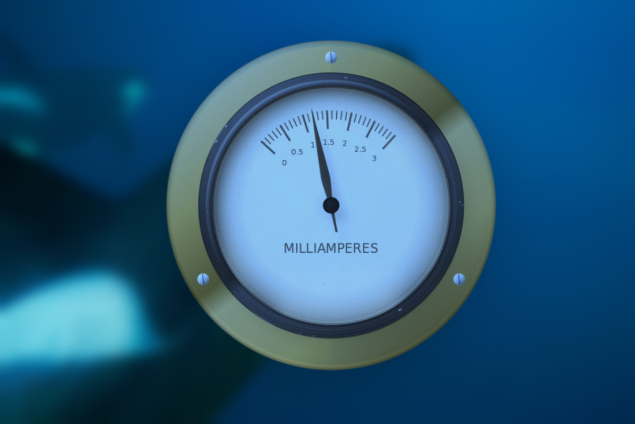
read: 1.2 mA
